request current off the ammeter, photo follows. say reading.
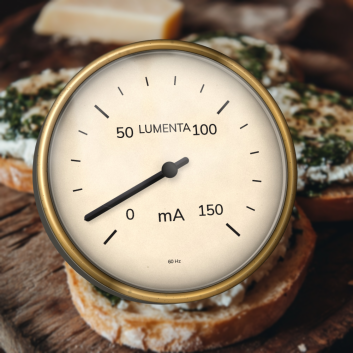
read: 10 mA
